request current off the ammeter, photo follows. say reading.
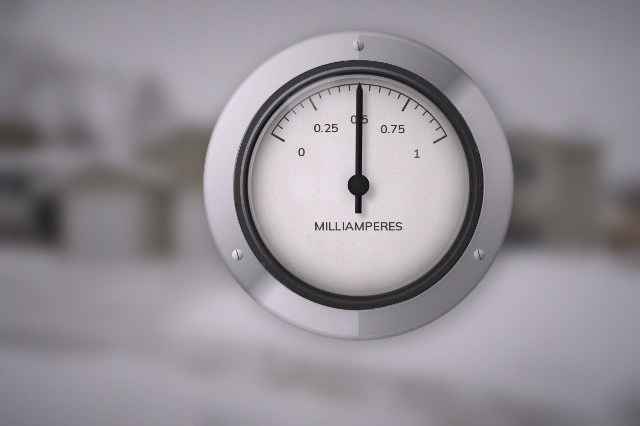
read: 0.5 mA
